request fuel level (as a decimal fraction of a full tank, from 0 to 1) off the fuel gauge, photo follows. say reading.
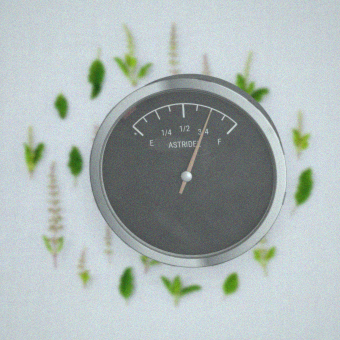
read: 0.75
